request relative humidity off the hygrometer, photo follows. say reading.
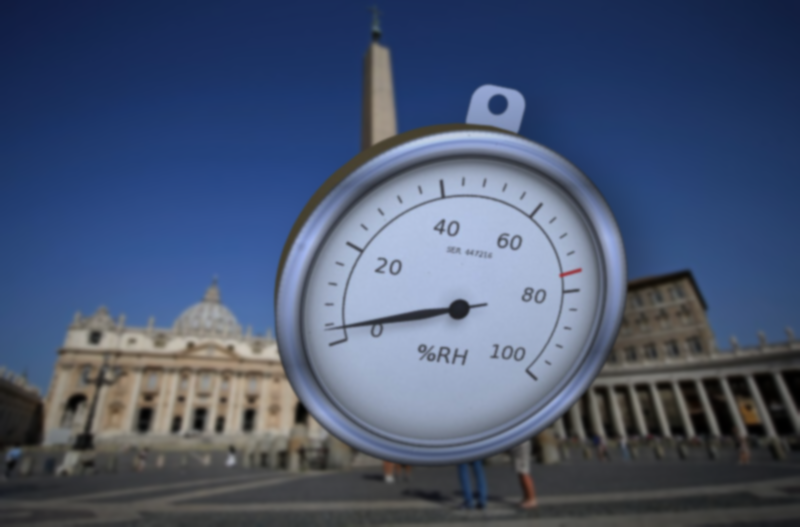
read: 4 %
